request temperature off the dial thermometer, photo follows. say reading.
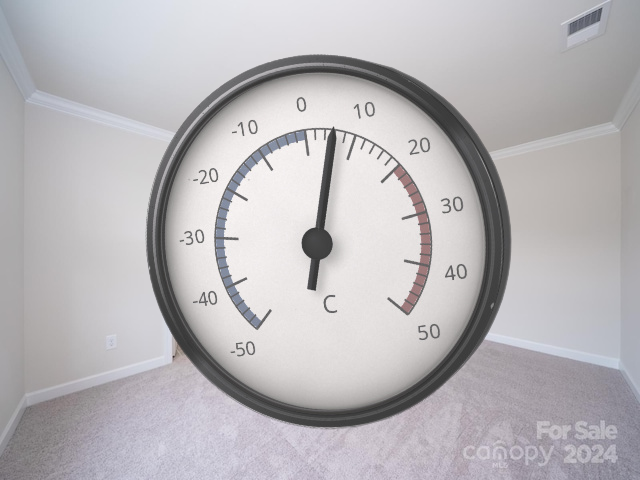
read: 6 °C
